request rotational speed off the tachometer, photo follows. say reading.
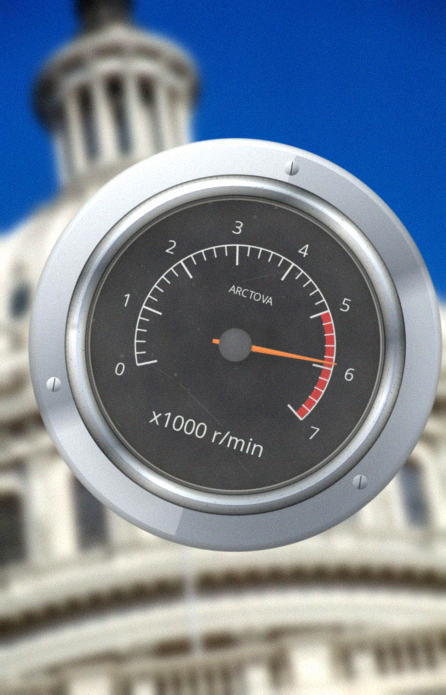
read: 5900 rpm
